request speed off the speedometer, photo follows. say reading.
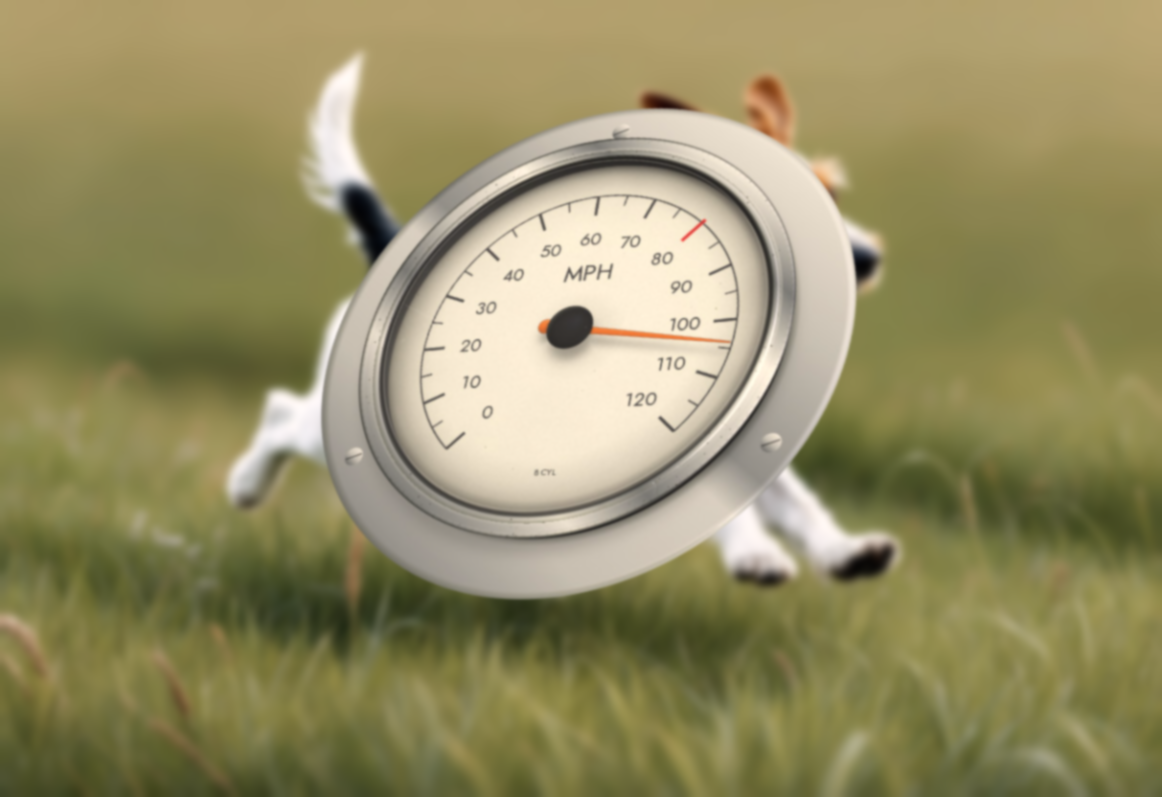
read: 105 mph
